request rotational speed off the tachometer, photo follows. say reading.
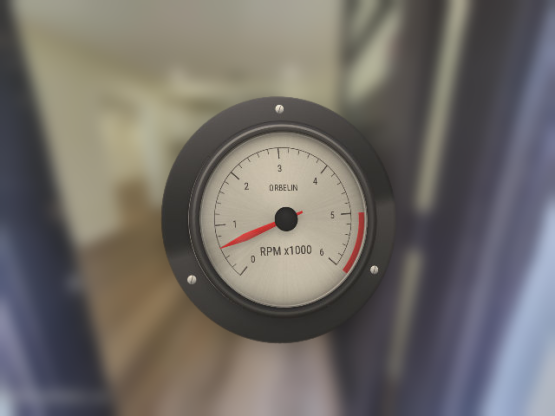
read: 600 rpm
